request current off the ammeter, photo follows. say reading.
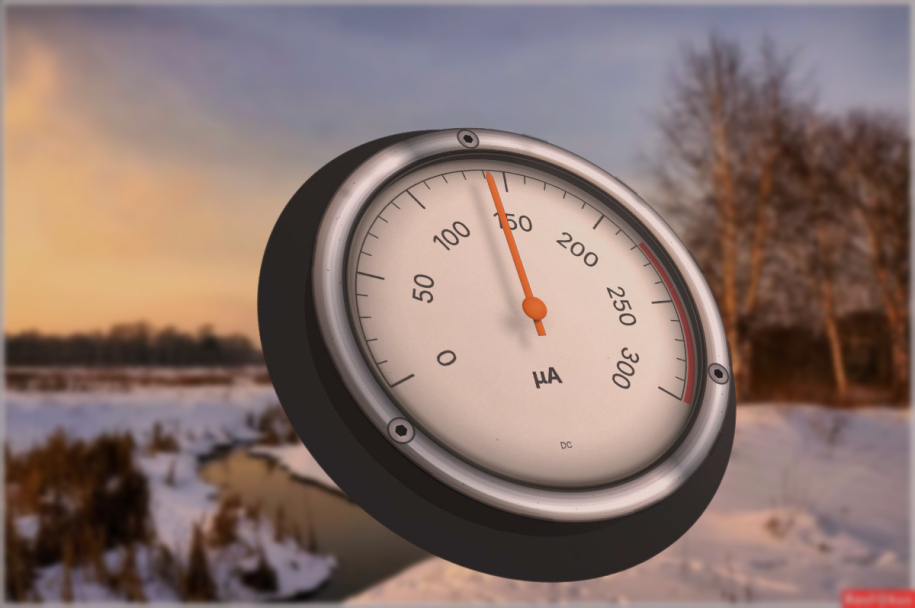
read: 140 µA
